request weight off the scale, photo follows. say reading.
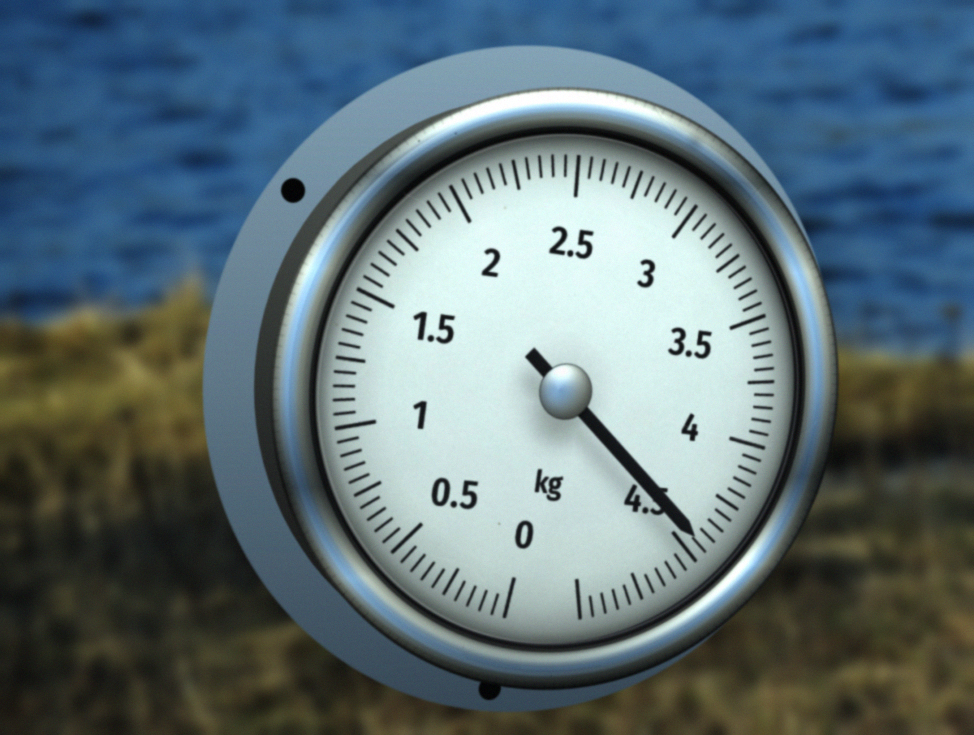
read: 4.45 kg
